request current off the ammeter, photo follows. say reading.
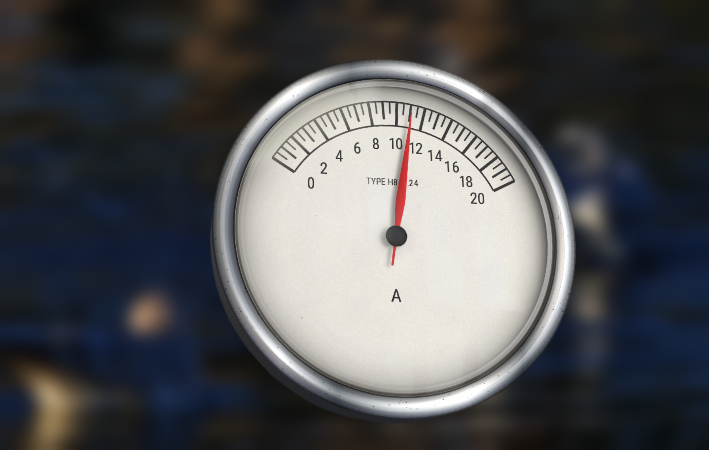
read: 11 A
